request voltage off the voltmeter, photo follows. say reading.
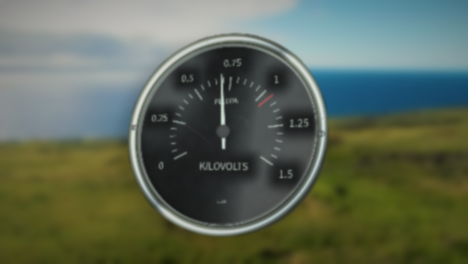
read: 0.7 kV
